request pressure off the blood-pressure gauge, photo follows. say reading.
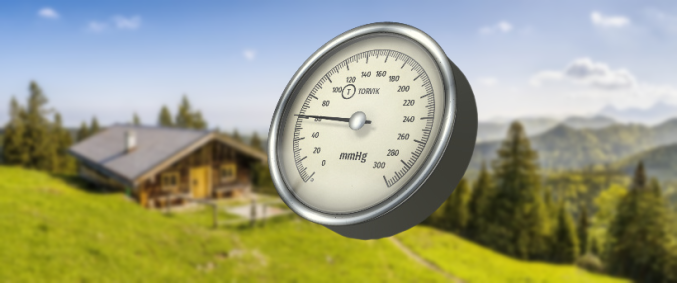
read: 60 mmHg
